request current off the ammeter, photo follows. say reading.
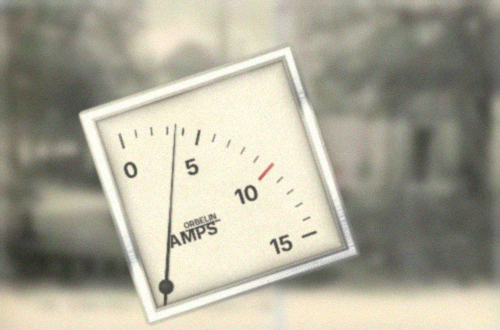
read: 3.5 A
